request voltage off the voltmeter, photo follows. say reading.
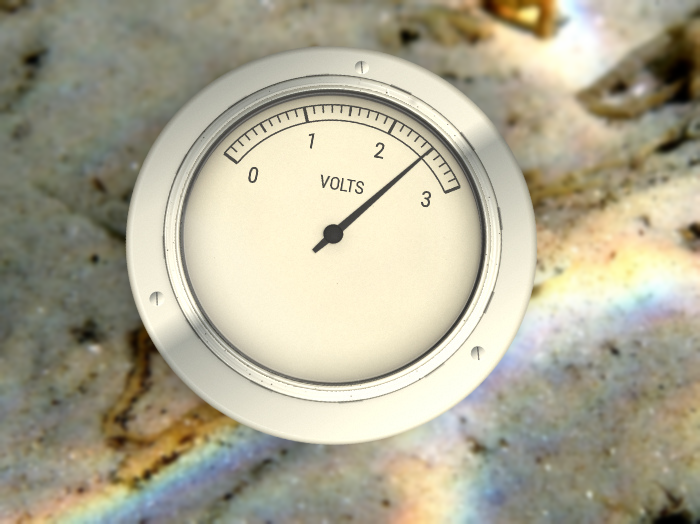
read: 2.5 V
